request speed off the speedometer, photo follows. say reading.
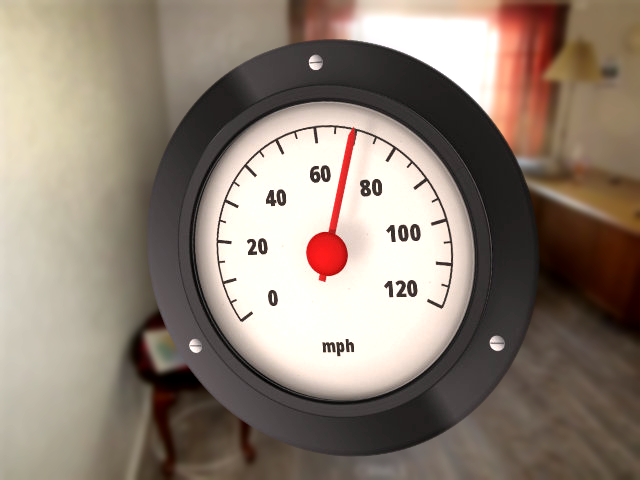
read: 70 mph
